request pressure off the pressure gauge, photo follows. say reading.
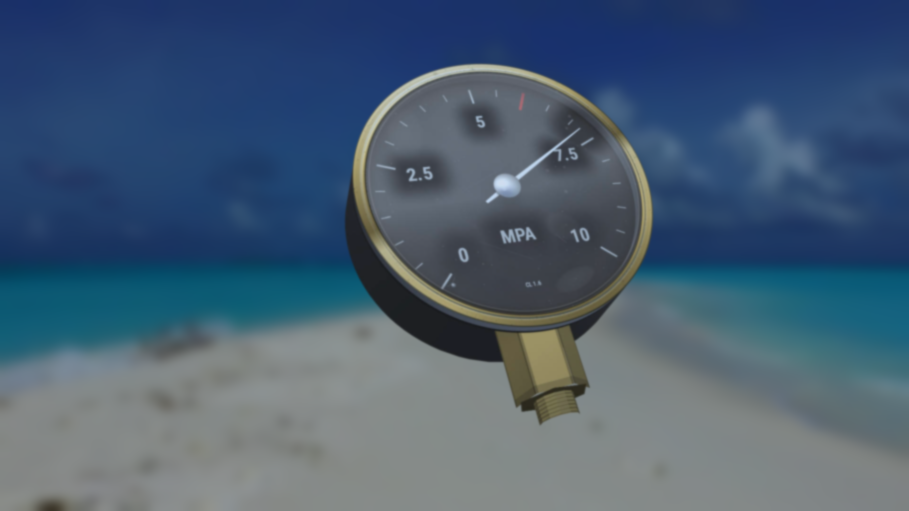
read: 7.25 MPa
